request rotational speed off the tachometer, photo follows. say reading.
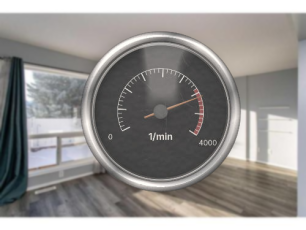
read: 3100 rpm
